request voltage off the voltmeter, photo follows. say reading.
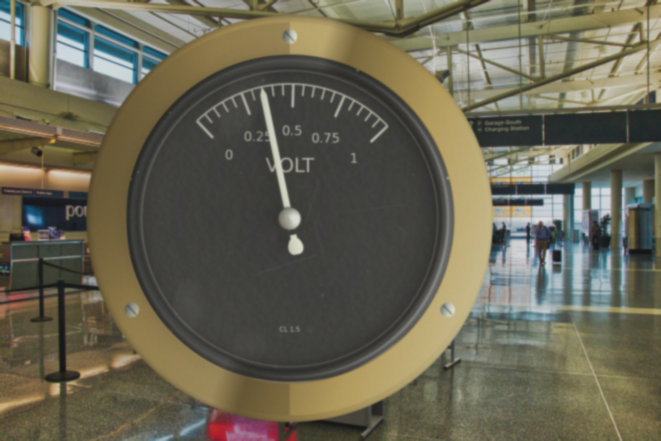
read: 0.35 V
